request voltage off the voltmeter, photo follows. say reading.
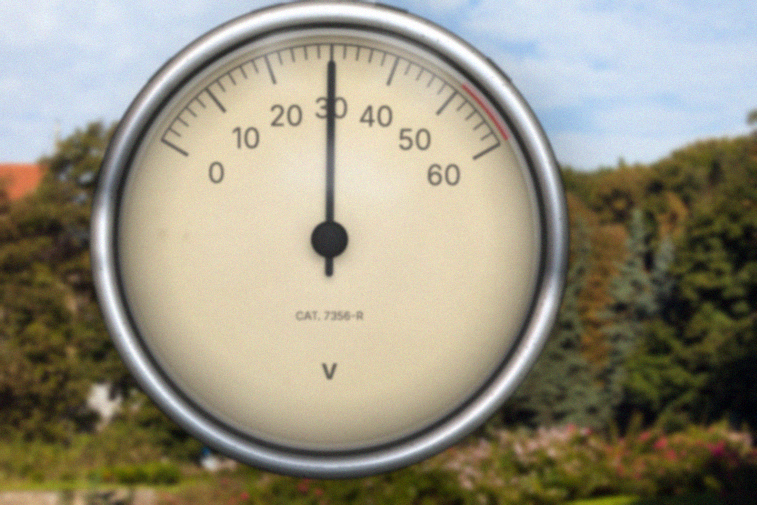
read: 30 V
